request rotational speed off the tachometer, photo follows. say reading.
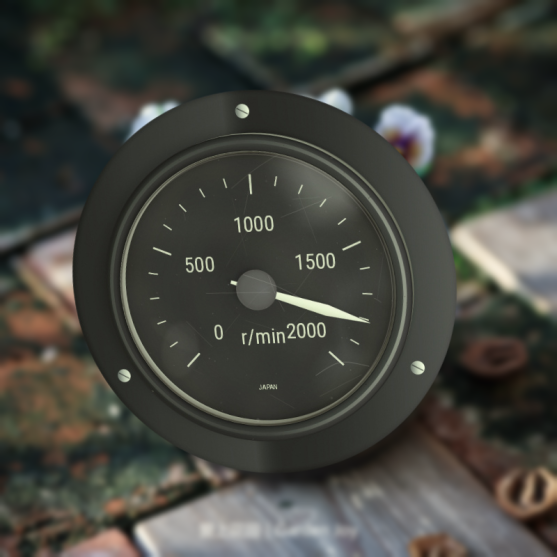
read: 1800 rpm
